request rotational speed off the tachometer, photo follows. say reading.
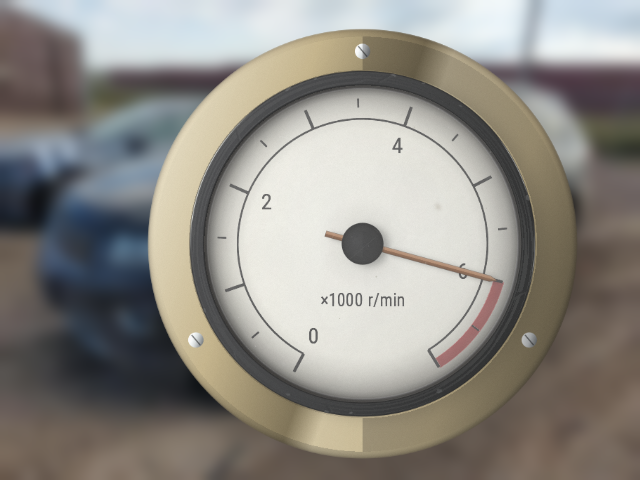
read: 6000 rpm
